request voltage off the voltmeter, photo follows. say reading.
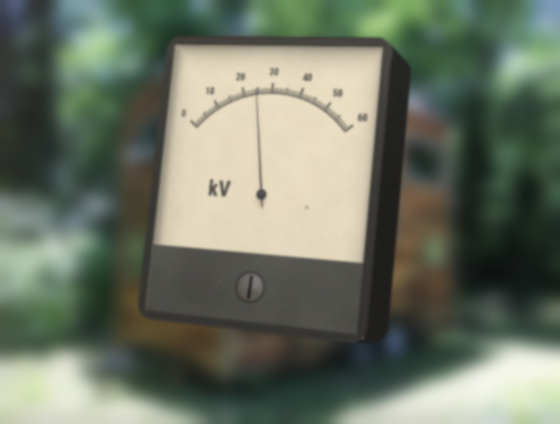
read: 25 kV
